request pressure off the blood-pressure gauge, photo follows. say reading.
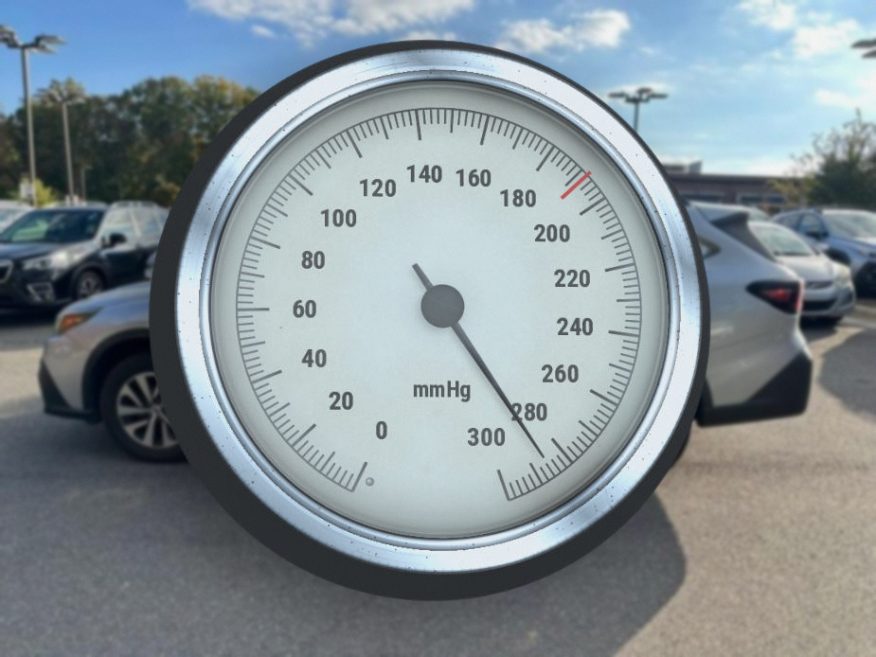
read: 286 mmHg
